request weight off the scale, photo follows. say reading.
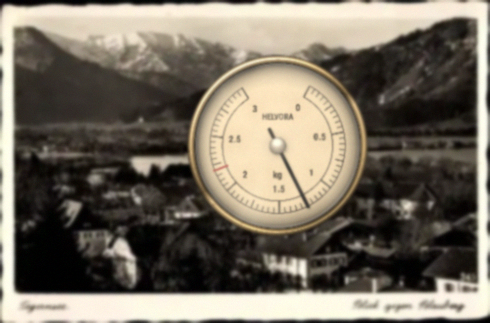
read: 1.25 kg
